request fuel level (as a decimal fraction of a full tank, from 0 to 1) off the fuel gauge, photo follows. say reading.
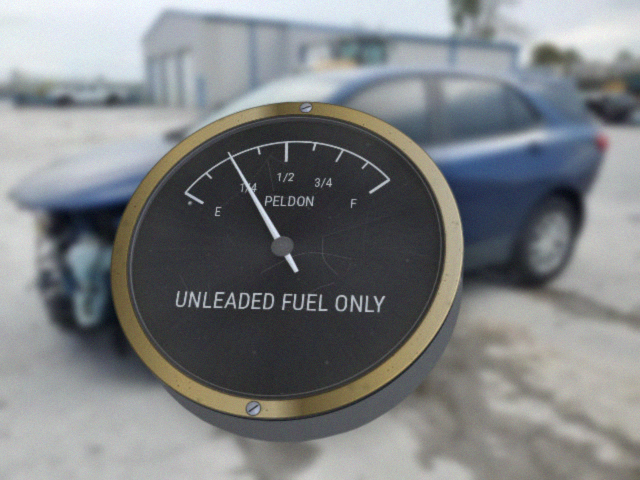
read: 0.25
